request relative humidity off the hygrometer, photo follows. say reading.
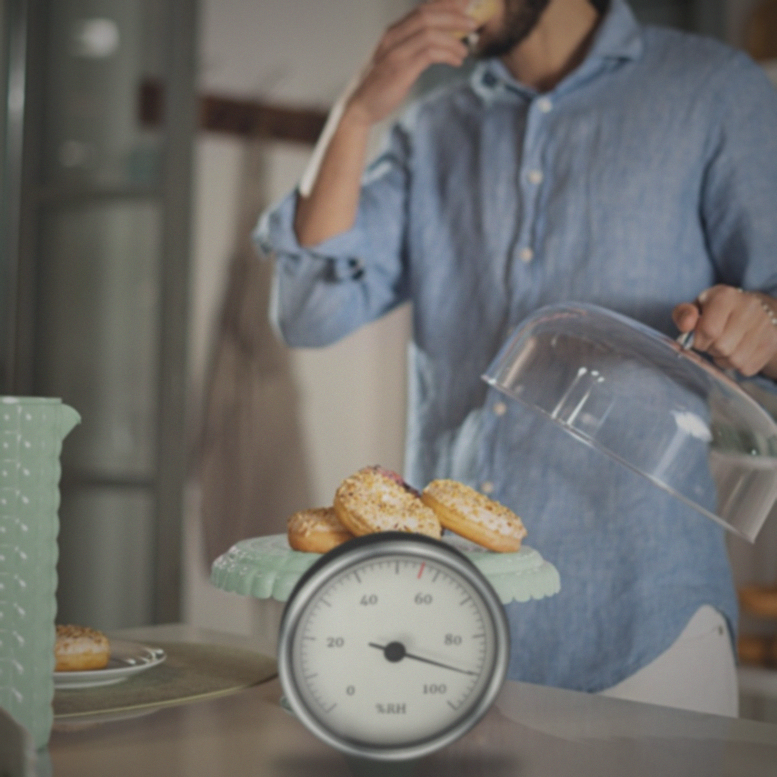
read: 90 %
